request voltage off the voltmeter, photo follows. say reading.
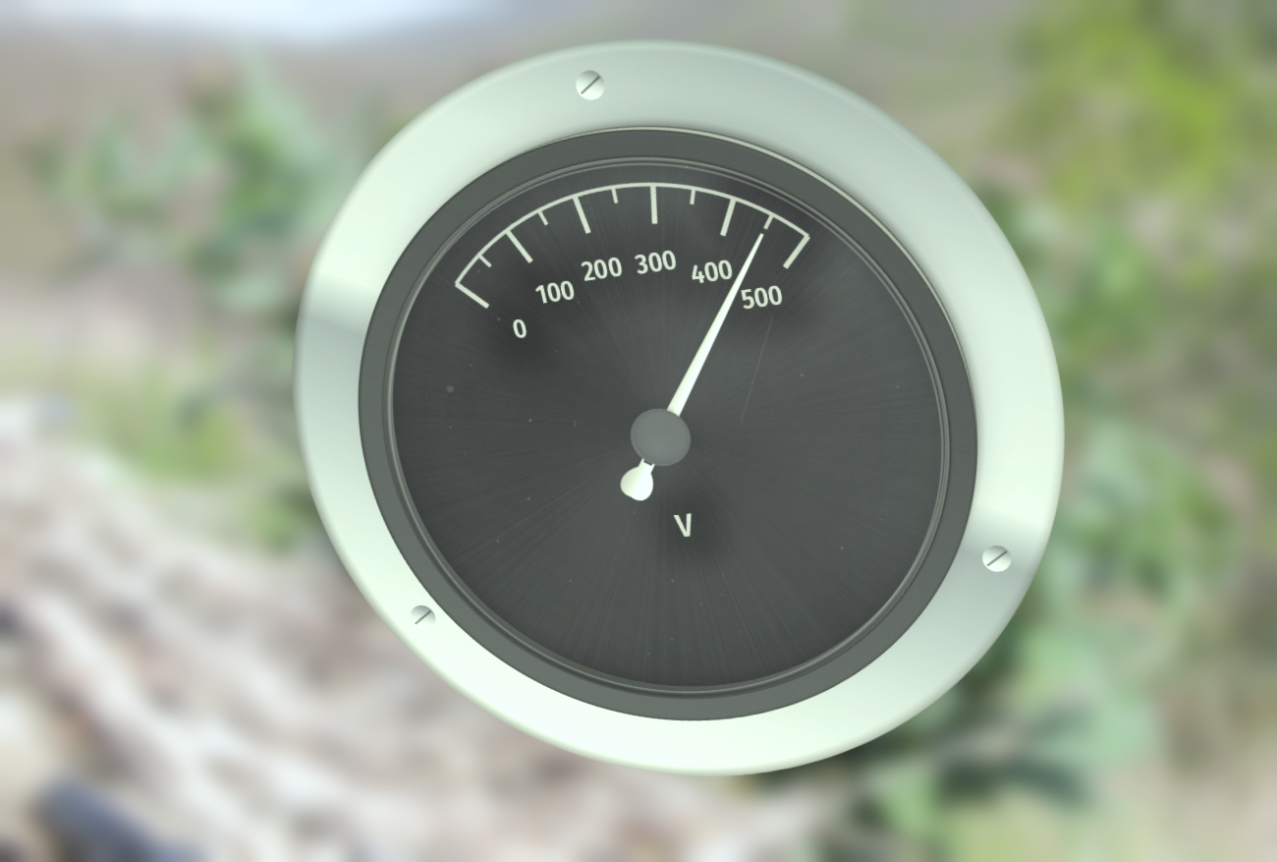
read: 450 V
